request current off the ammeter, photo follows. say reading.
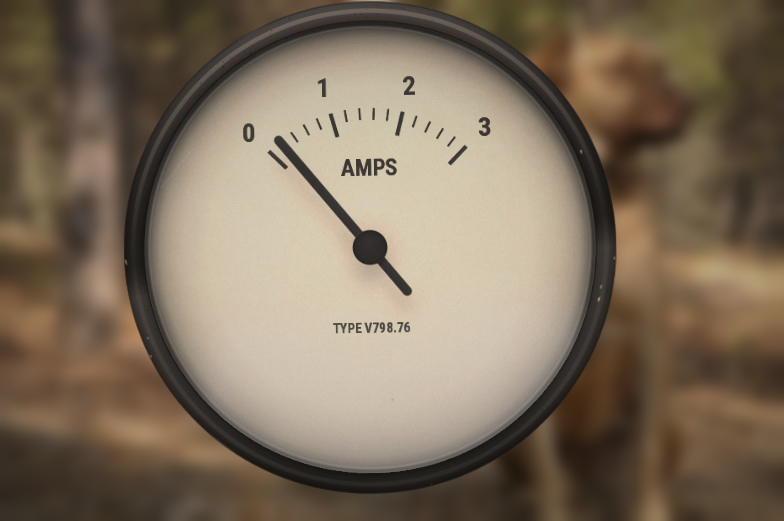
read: 0.2 A
